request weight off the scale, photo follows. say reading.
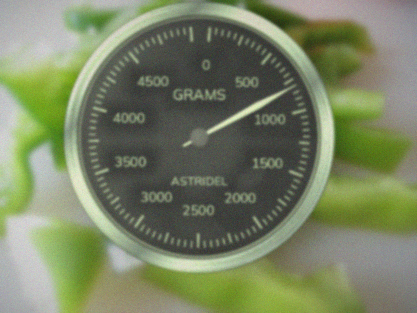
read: 800 g
